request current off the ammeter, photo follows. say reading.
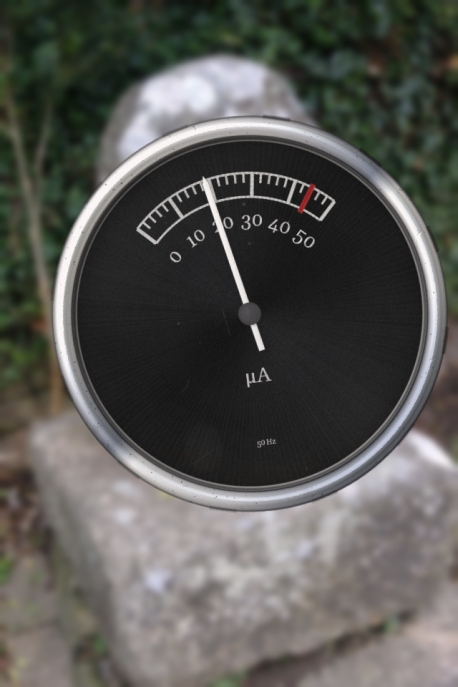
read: 19 µA
